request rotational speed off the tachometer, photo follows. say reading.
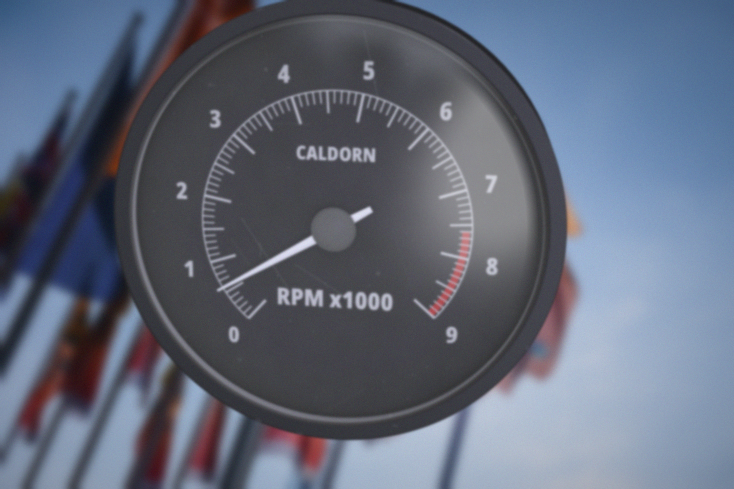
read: 600 rpm
